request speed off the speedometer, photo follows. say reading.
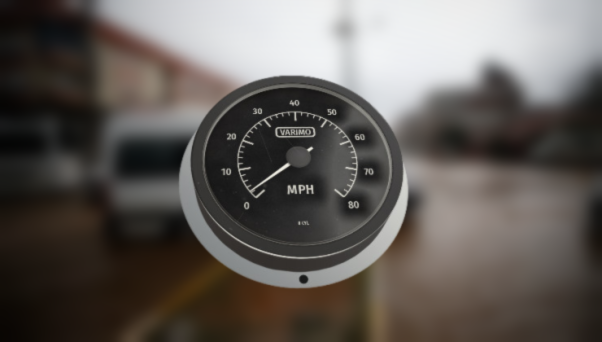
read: 2 mph
